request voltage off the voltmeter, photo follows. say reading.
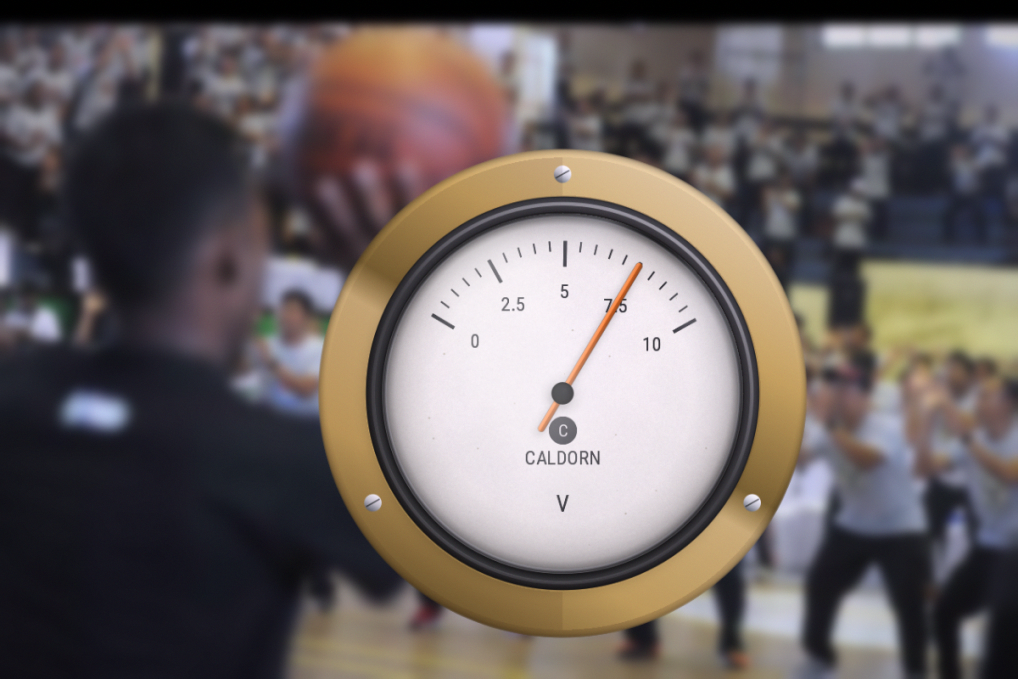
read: 7.5 V
